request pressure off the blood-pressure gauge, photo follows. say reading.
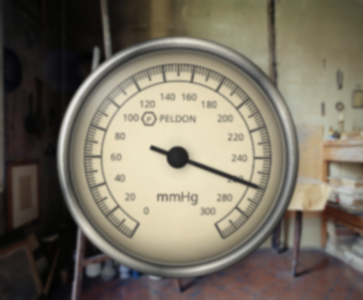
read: 260 mmHg
